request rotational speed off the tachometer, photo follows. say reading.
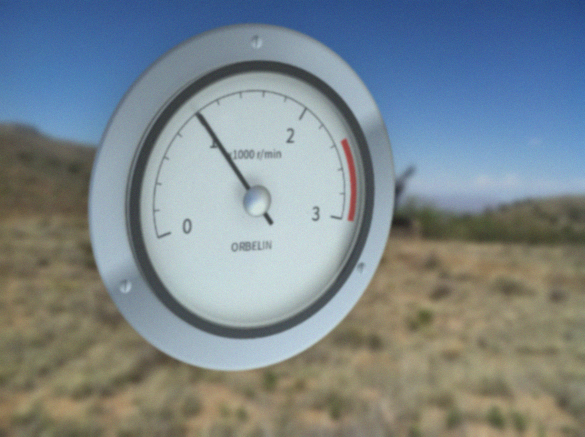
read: 1000 rpm
